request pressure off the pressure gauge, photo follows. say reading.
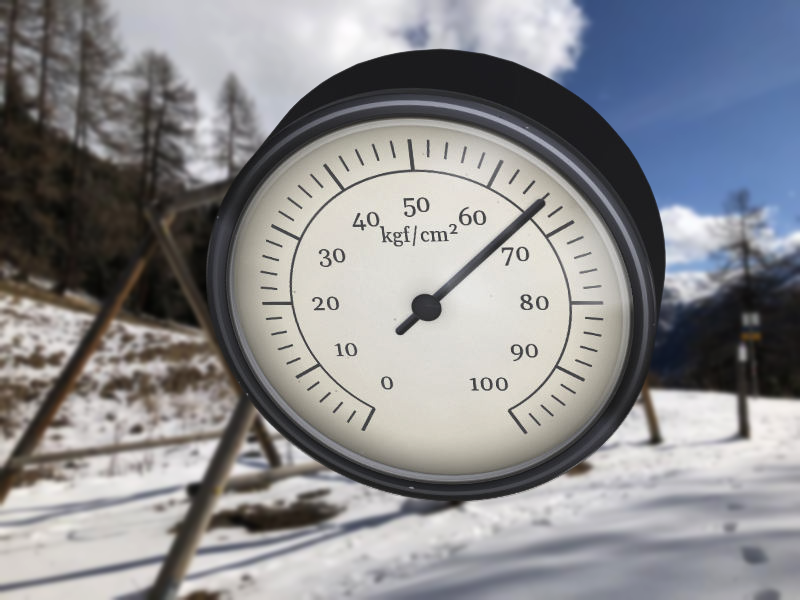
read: 66 kg/cm²
